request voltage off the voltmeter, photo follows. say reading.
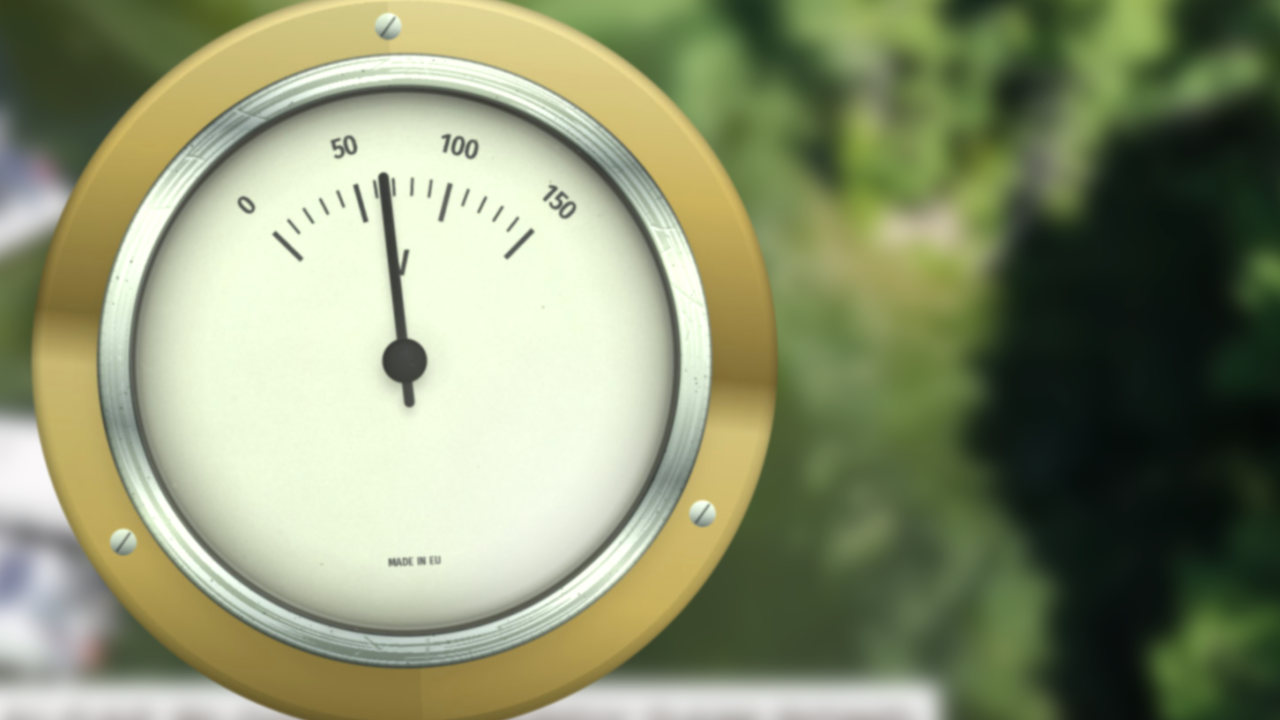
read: 65 V
